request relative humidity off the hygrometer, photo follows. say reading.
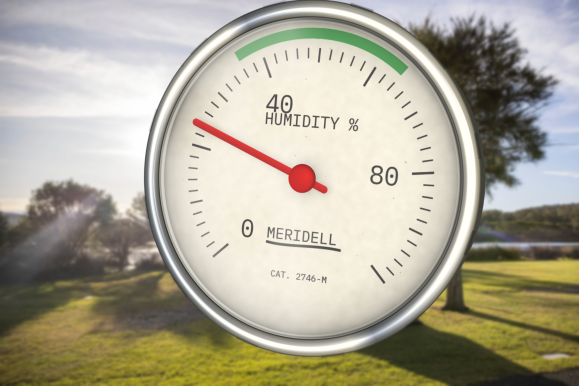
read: 24 %
